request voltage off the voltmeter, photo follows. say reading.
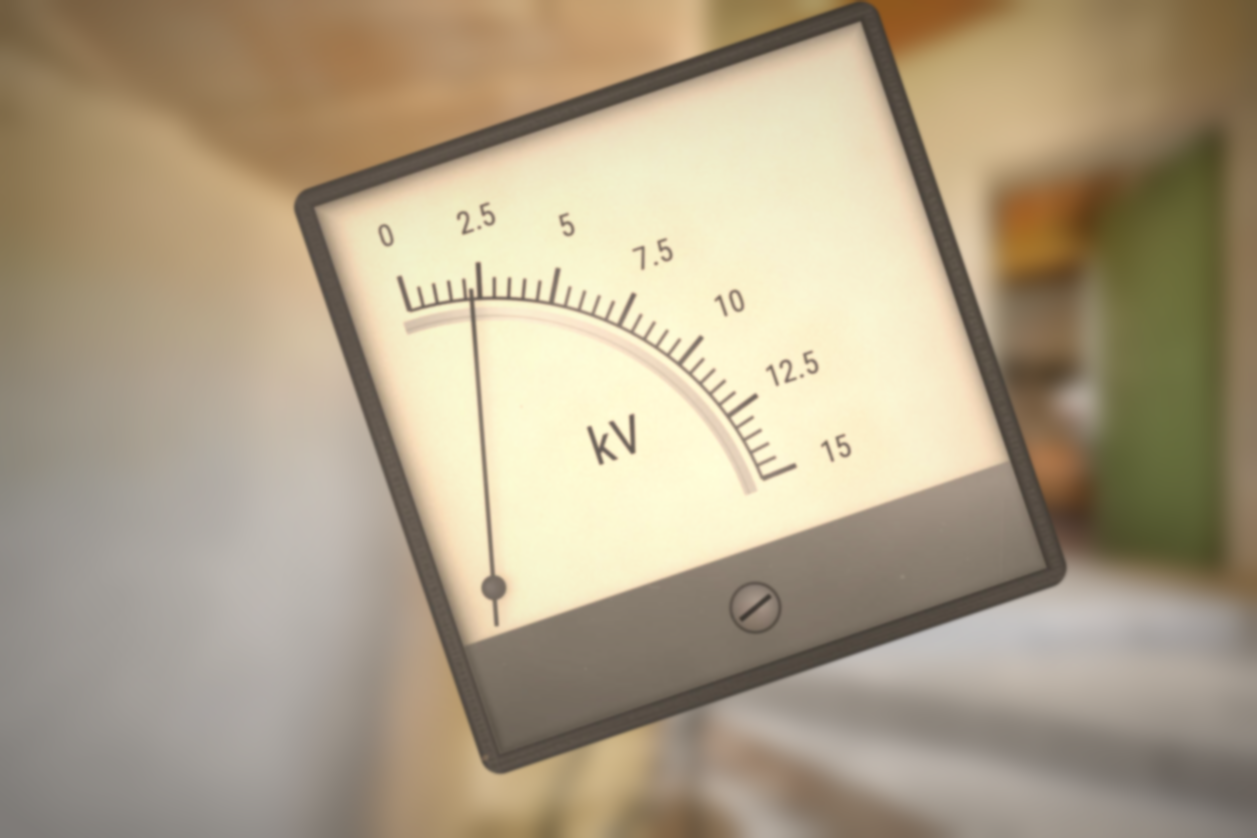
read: 2.25 kV
